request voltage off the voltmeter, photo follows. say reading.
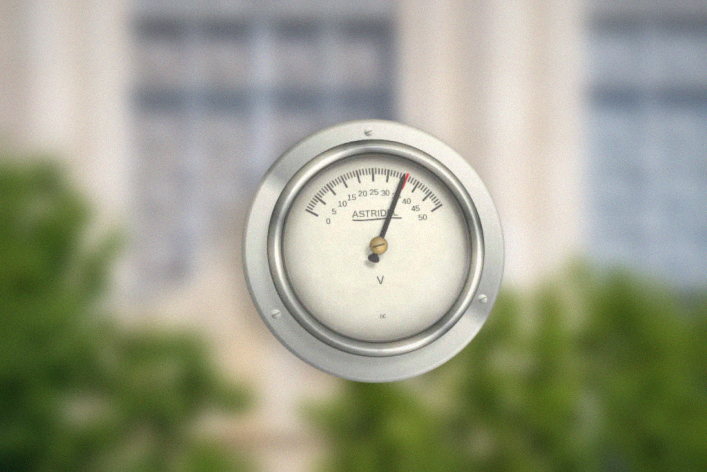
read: 35 V
